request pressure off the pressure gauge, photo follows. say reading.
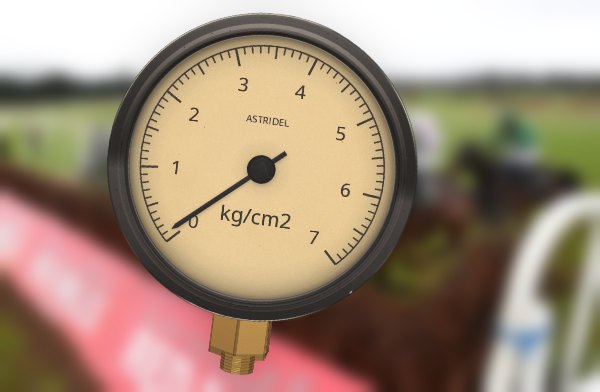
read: 0.1 kg/cm²
